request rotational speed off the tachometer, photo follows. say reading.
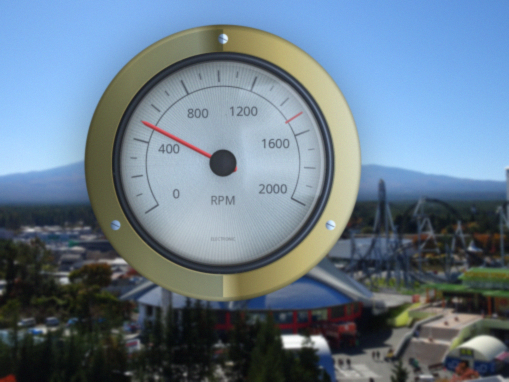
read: 500 rpm
